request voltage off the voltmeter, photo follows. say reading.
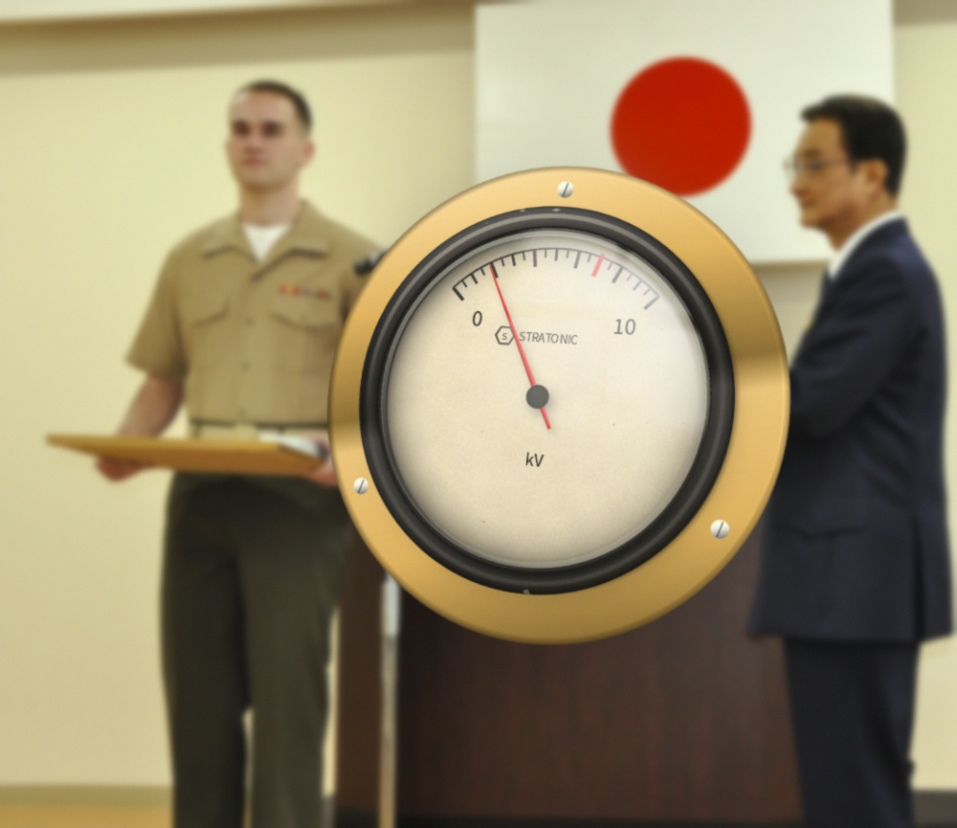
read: 2 kV
